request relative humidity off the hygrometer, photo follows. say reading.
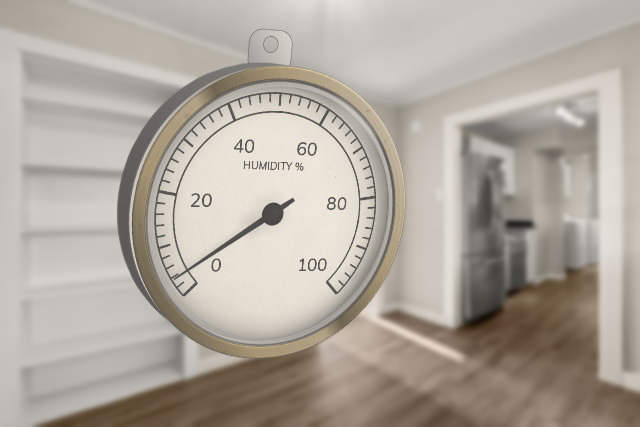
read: 4 %
